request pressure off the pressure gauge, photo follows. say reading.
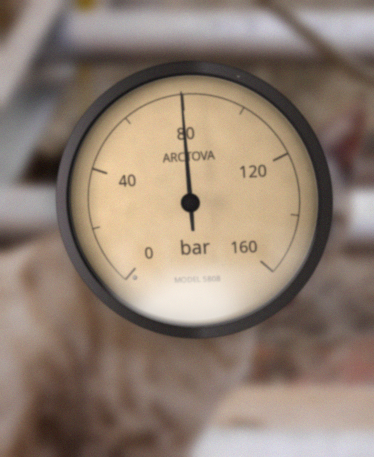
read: 80 bar
